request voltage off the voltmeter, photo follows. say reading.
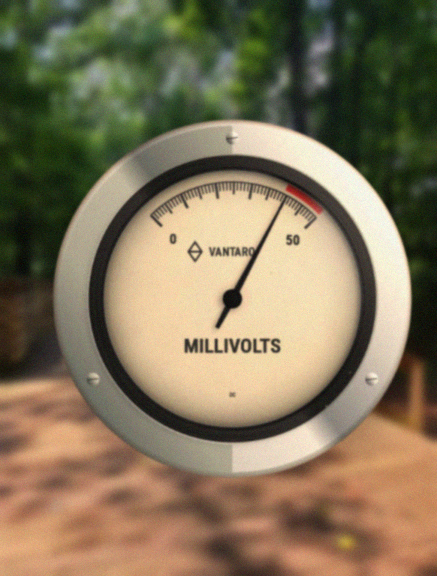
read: 40 mV
